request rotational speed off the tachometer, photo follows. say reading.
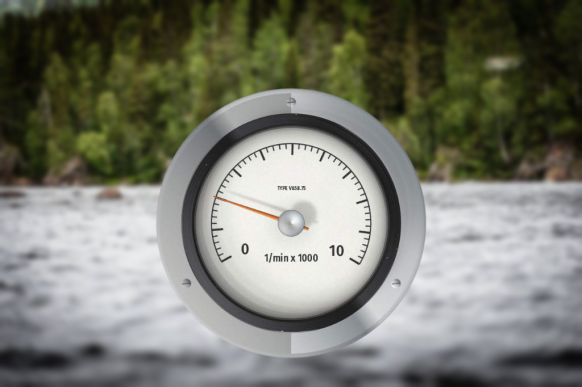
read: 2000 rpm
